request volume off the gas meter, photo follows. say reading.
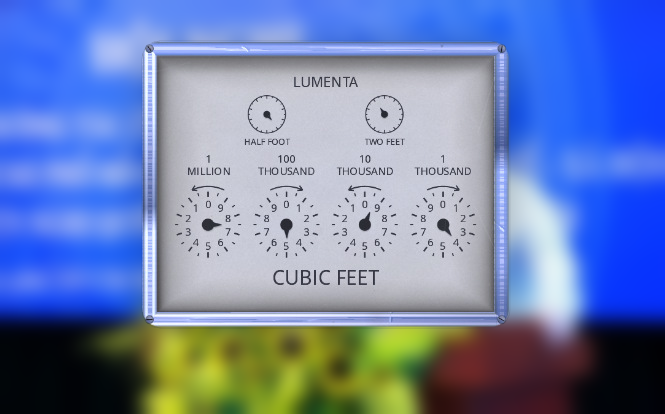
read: 749400 ft³
